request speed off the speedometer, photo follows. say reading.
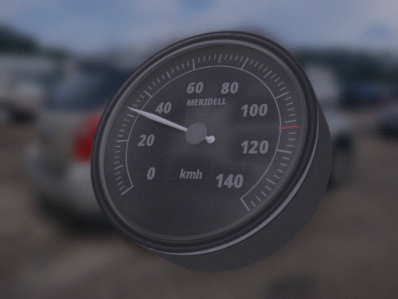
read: 32 km/h
